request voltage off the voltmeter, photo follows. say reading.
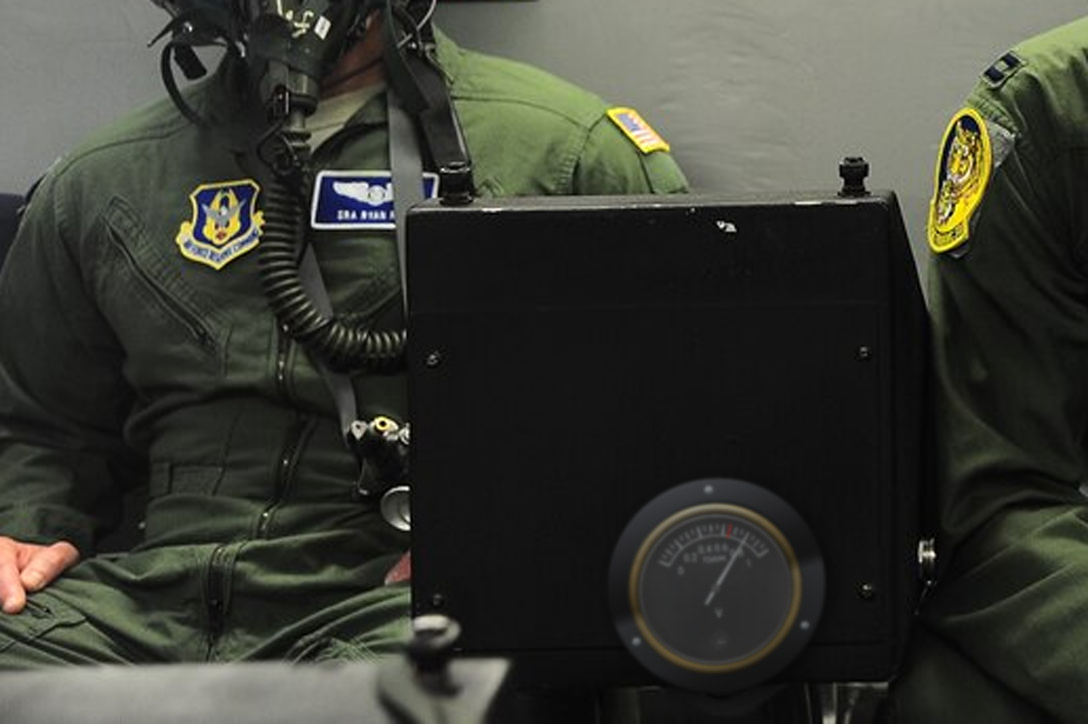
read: 0.8 V
